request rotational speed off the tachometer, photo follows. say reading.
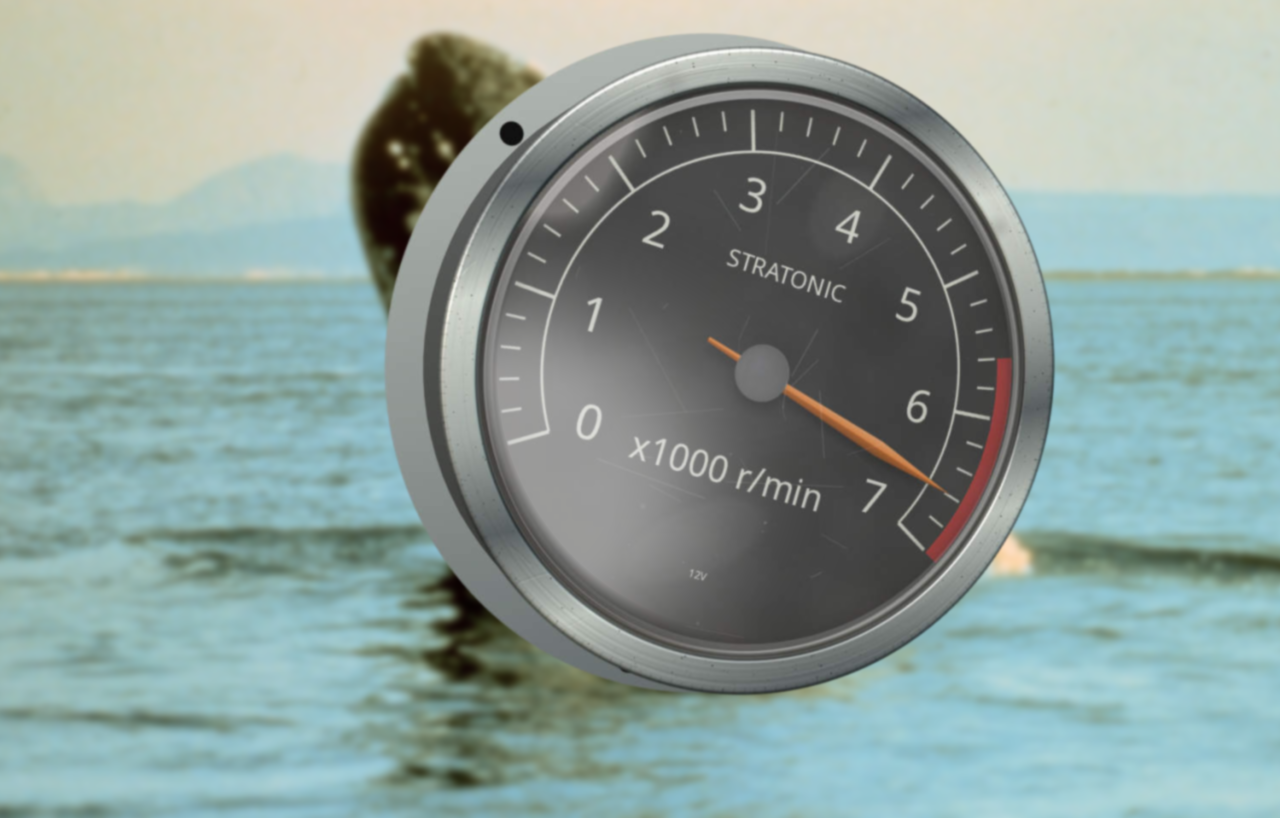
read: 6600 rpm
